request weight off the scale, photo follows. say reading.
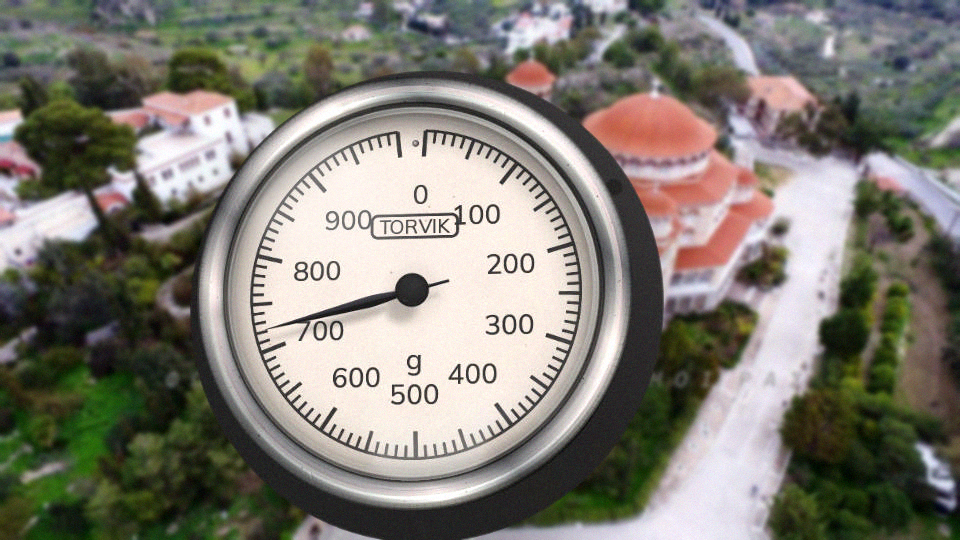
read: 720 g
